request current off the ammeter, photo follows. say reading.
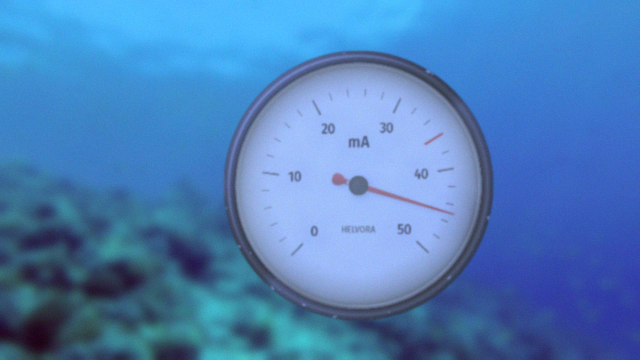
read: 45 mA
